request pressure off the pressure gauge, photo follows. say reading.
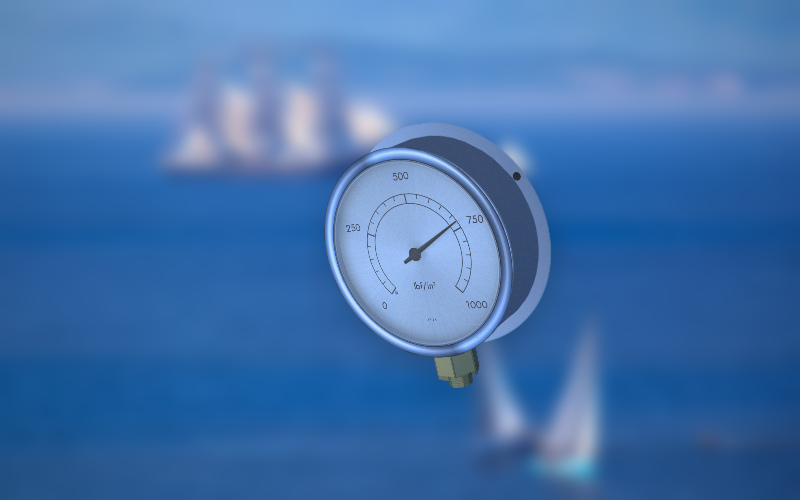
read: 725 psi
